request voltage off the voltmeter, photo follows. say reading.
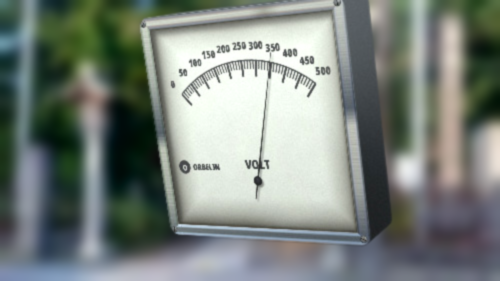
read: 350 V
